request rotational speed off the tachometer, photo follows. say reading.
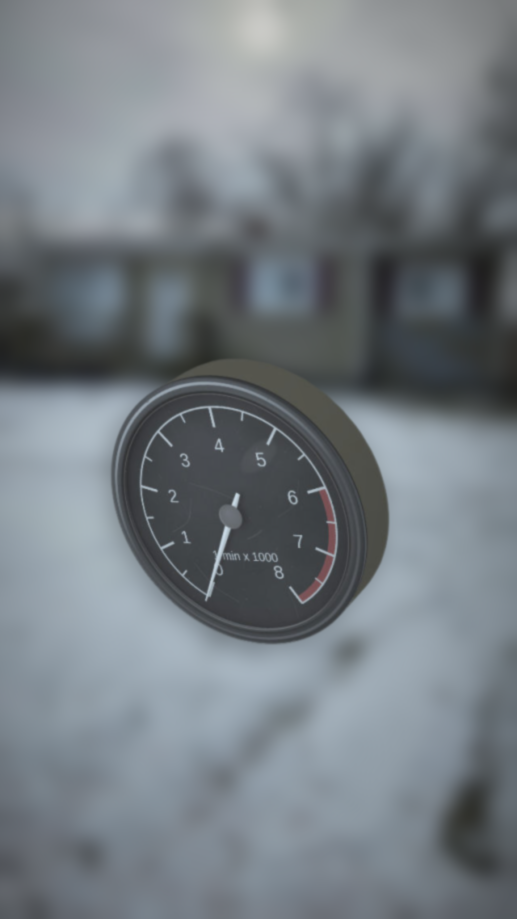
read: 0 rpm
